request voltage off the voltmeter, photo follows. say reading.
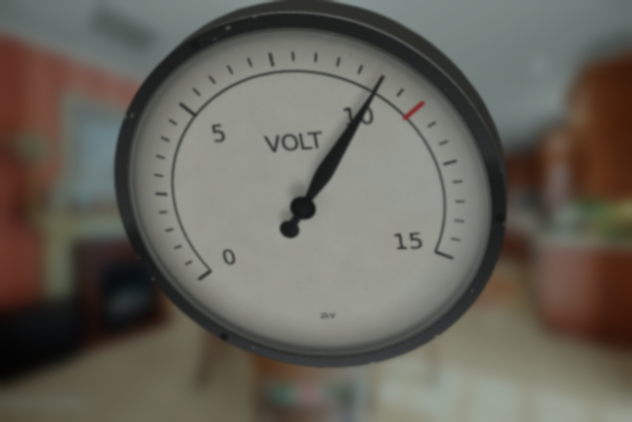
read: 10 V
